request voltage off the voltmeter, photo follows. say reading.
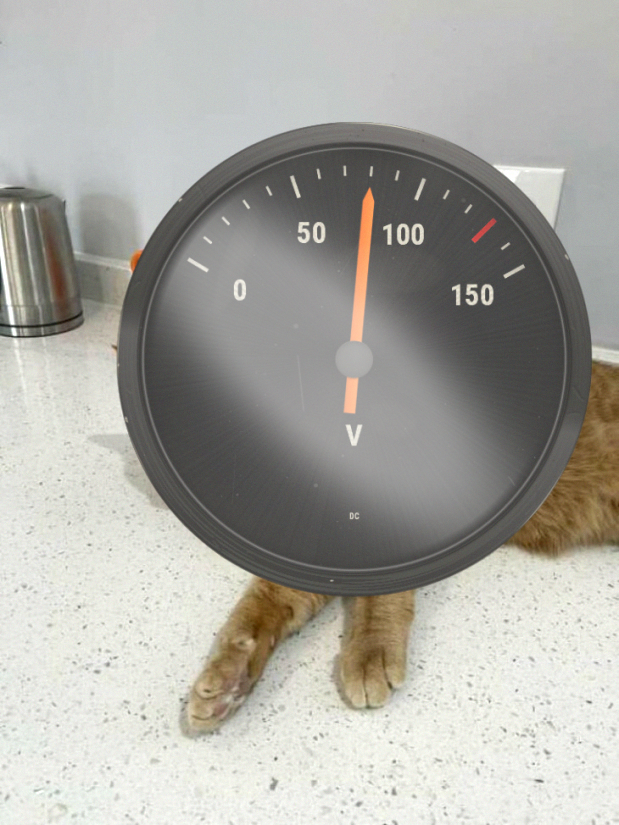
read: 80 V
